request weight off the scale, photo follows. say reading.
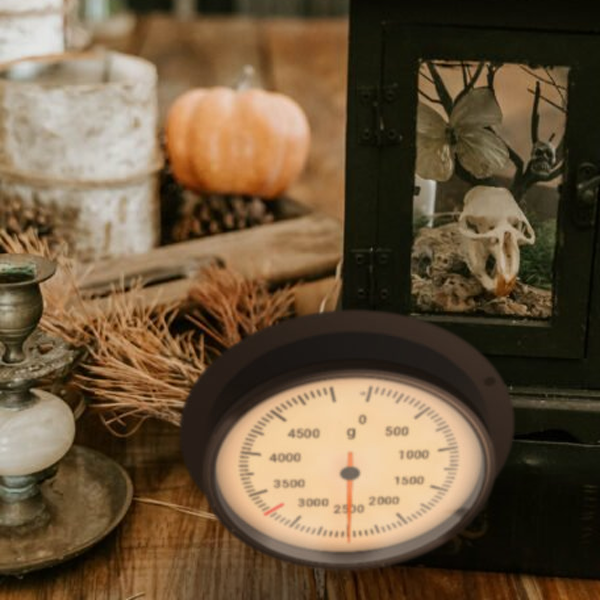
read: 2500 g
